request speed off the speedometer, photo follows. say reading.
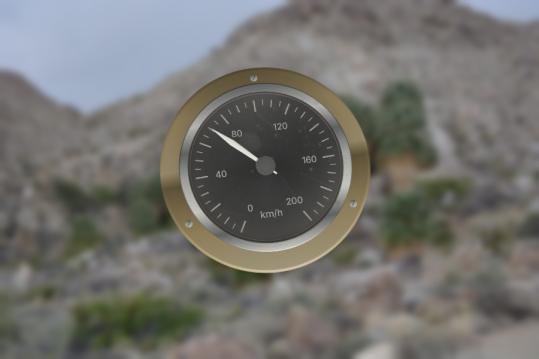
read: 70 km/h
